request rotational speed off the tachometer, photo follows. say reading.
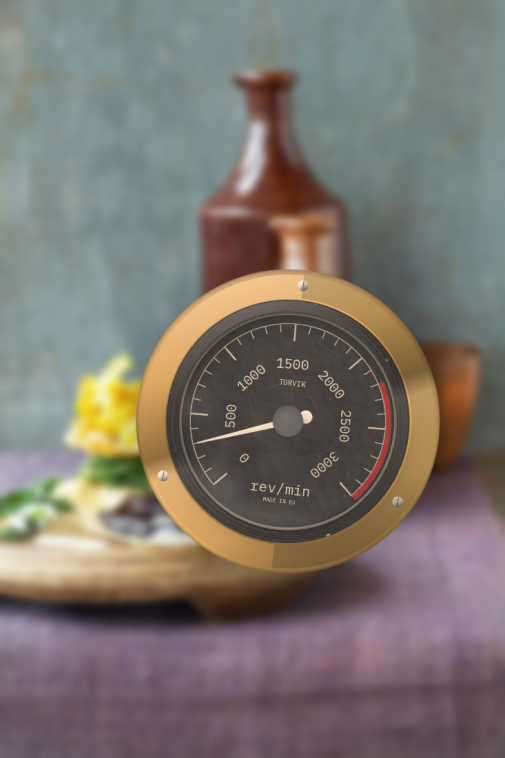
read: 300 rpm
